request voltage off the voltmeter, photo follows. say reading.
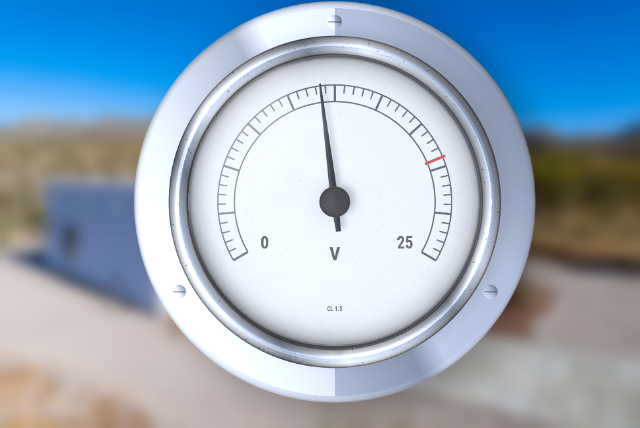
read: 11.75 V
